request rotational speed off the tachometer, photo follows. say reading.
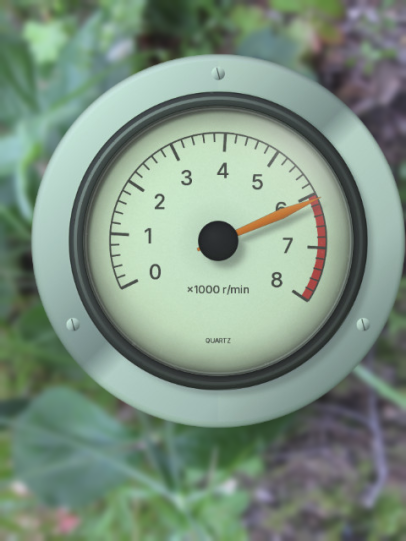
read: 6100 rpm
